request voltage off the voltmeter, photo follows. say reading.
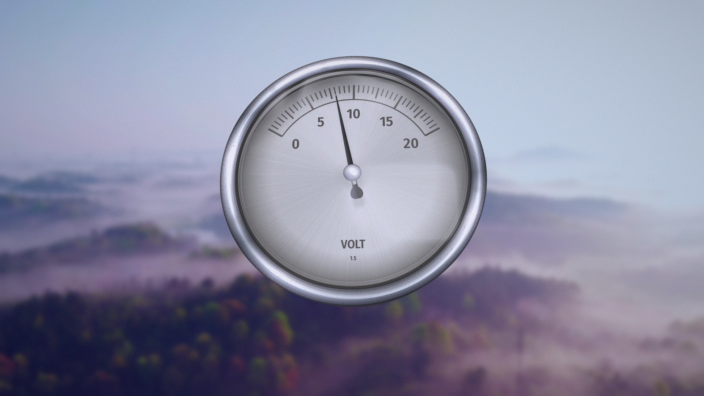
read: 8 V
